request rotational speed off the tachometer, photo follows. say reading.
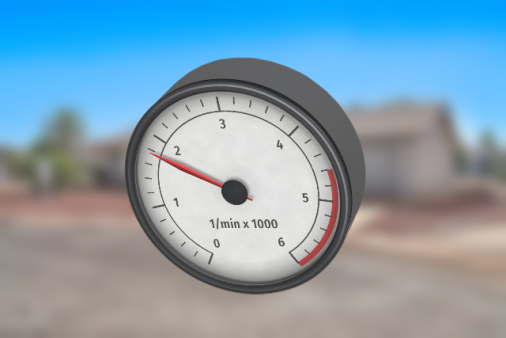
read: 1800 rpm
